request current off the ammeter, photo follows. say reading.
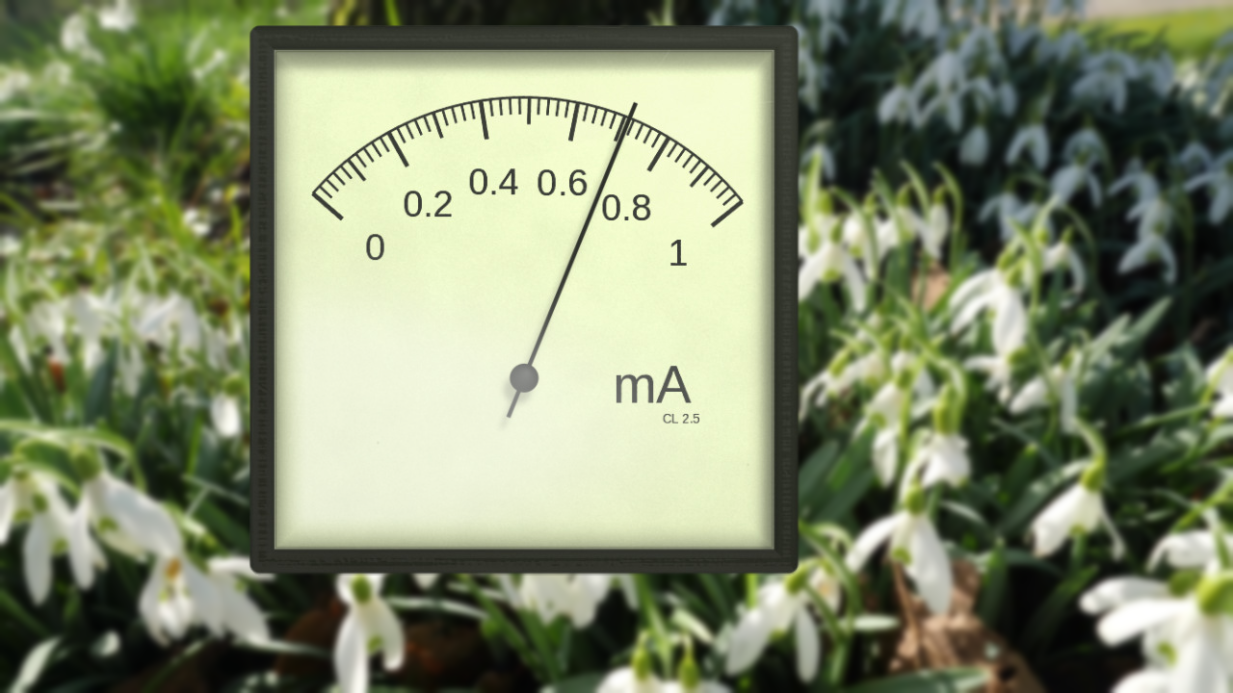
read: 0.71 mA
